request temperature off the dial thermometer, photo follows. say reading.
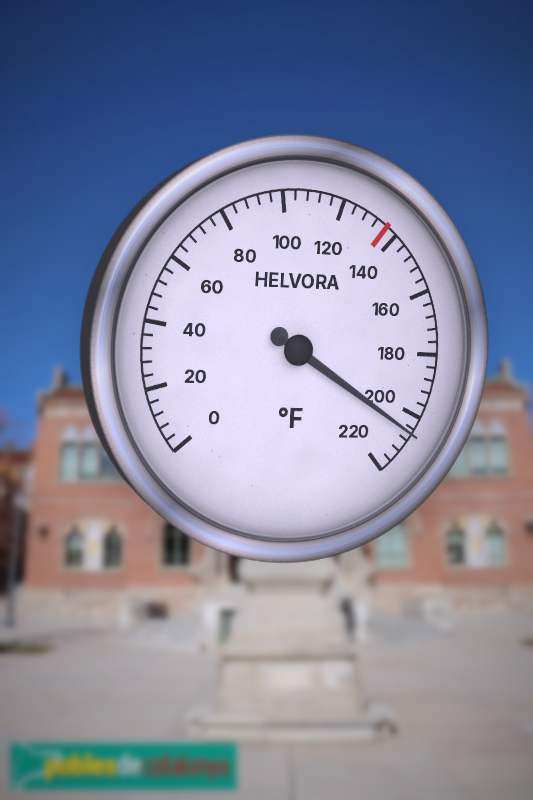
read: 206 °F
